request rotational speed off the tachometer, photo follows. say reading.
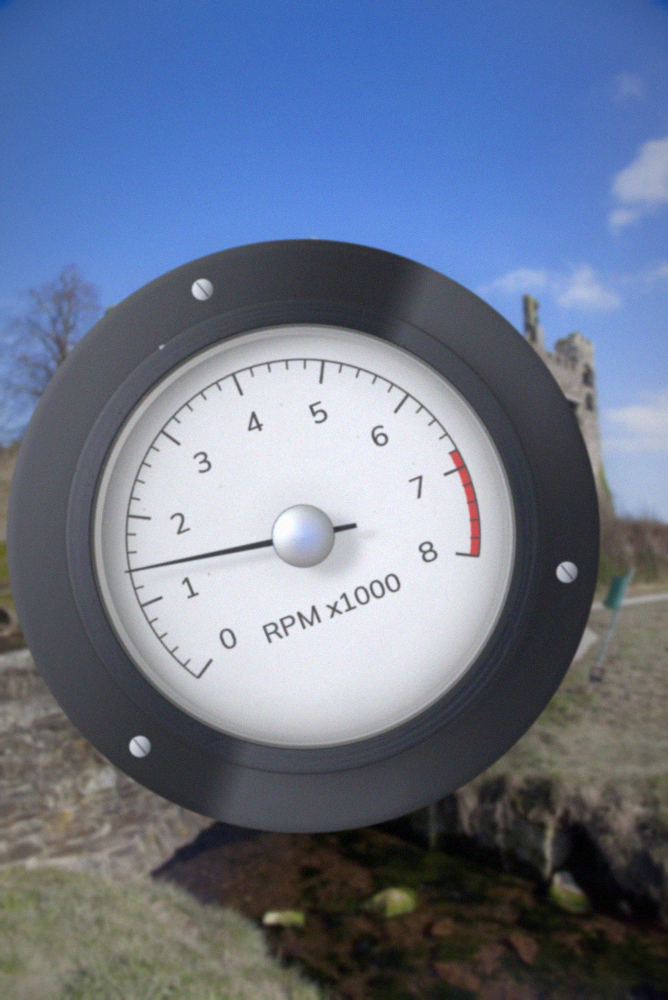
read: 1400 rpm
